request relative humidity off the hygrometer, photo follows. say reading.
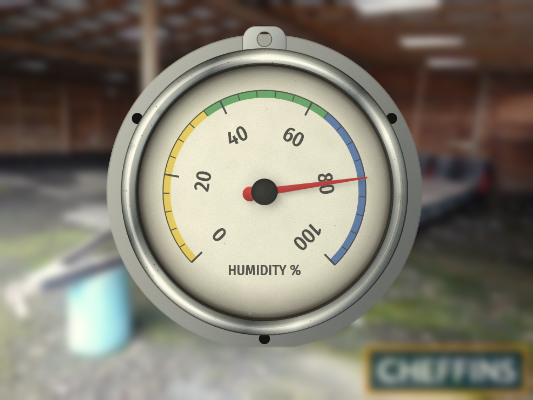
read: 80 %
